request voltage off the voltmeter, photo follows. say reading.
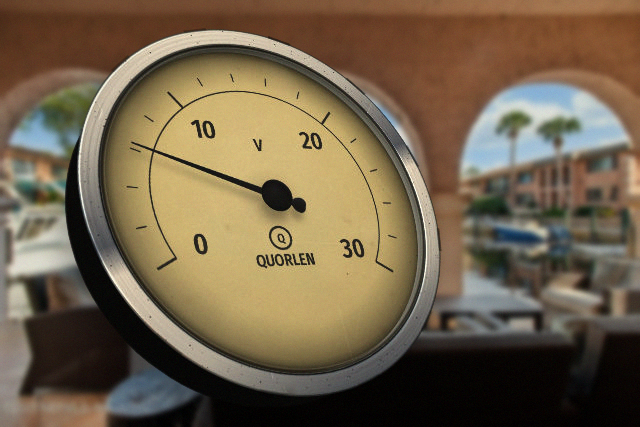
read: 6 V
